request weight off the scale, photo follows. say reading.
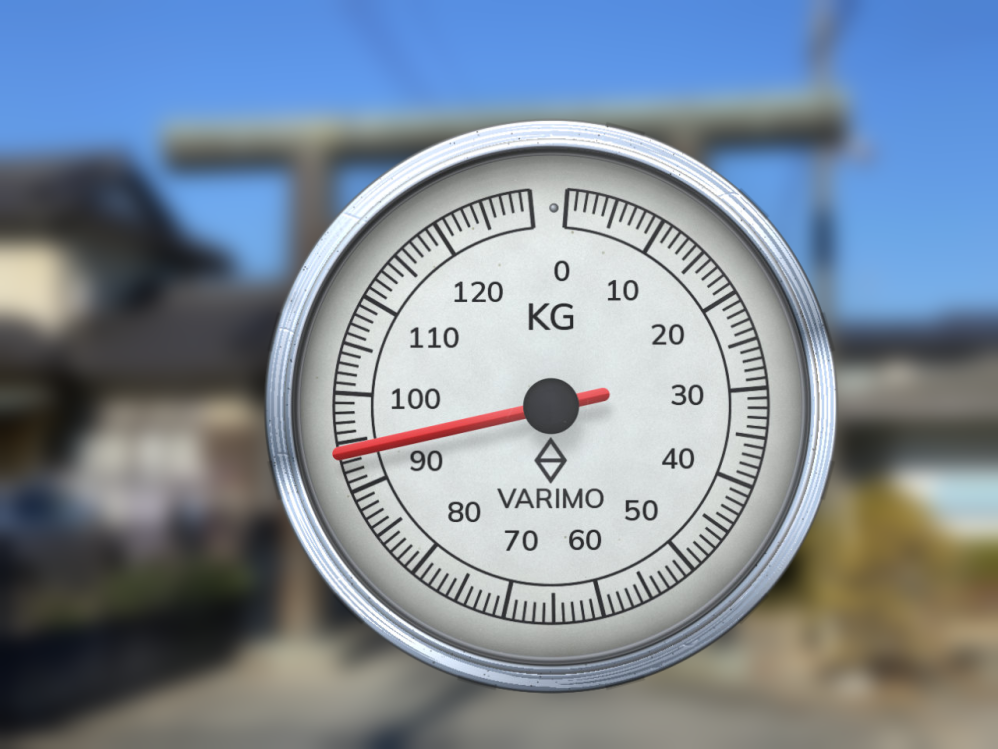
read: 94 kg
